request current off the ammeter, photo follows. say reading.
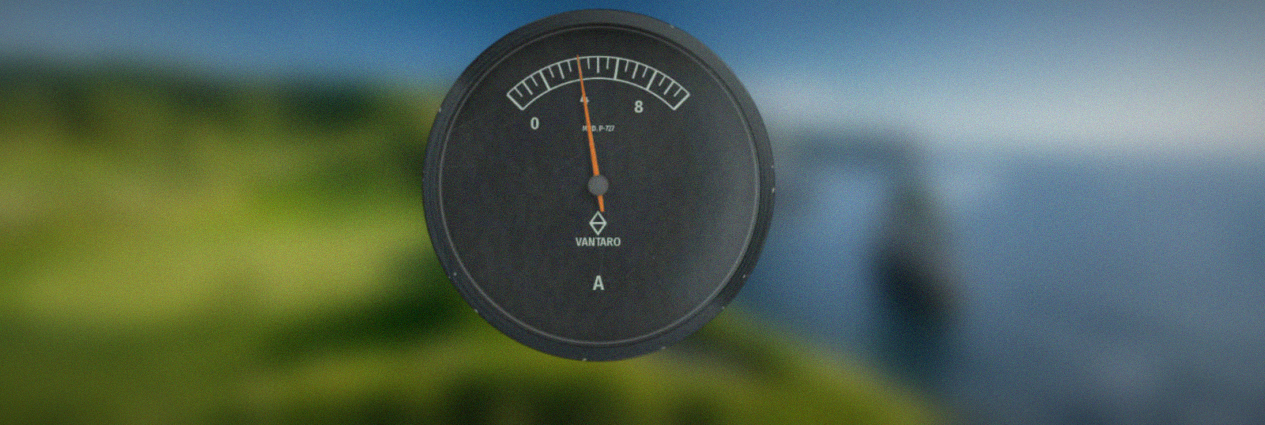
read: 4 A
